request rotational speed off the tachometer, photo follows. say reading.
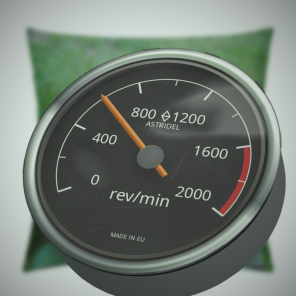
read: 600 rpm
